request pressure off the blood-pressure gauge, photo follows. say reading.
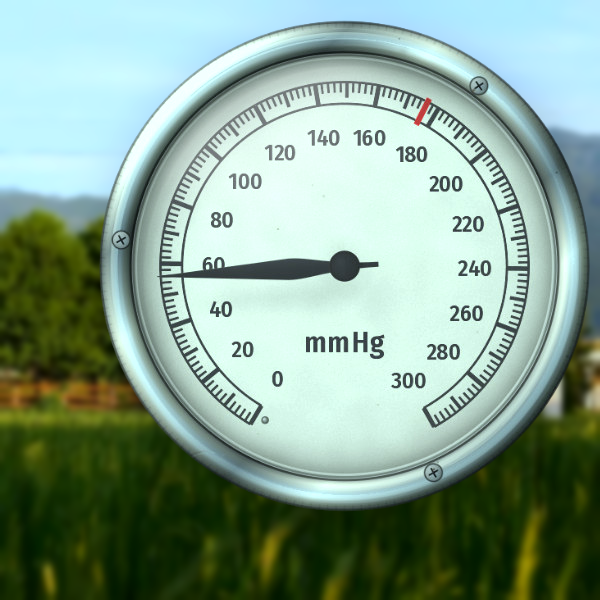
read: 56 mmHg
